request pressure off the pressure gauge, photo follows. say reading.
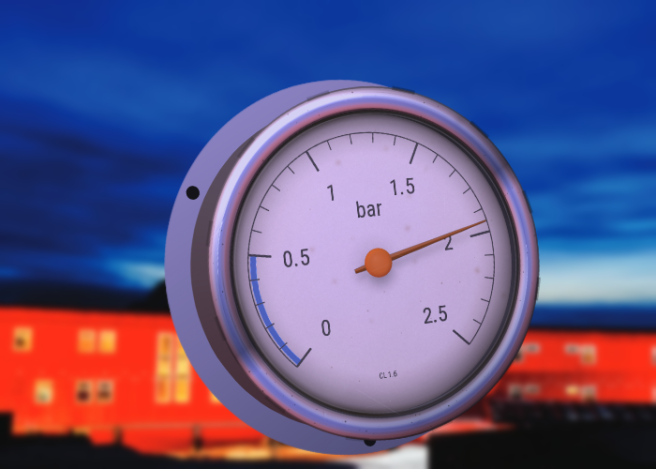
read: 1.95 bar
